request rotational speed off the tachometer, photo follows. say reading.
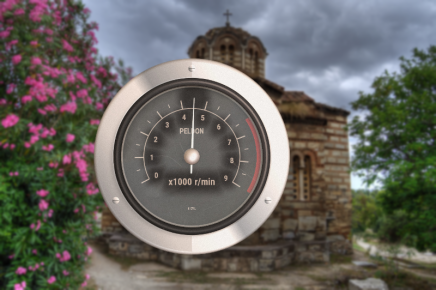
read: 4500 rpm
